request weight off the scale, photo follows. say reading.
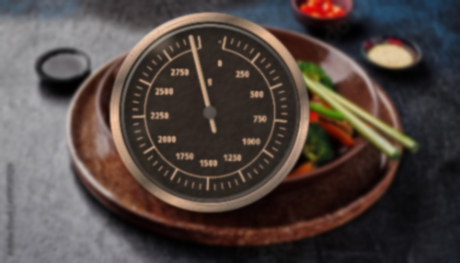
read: 2950 g
